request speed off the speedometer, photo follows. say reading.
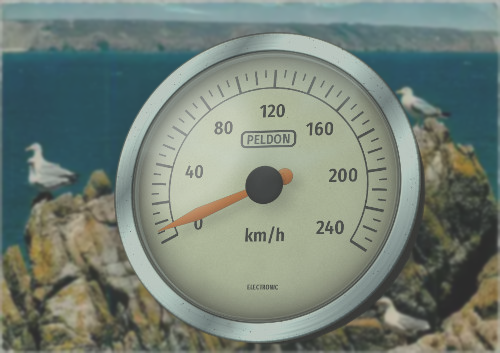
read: 5 km/h
